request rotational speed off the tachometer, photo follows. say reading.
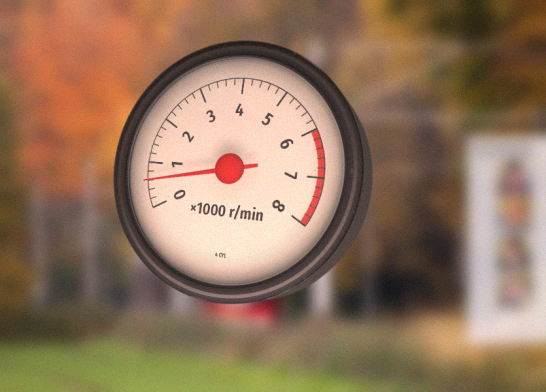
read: 600 rpm
